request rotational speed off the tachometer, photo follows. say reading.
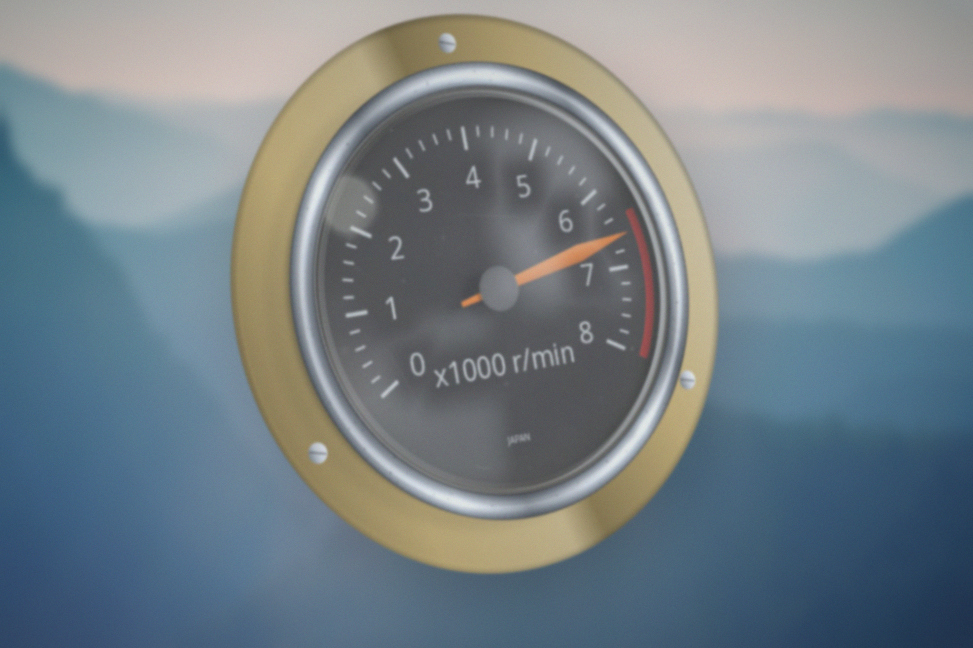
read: 6600 rpm
